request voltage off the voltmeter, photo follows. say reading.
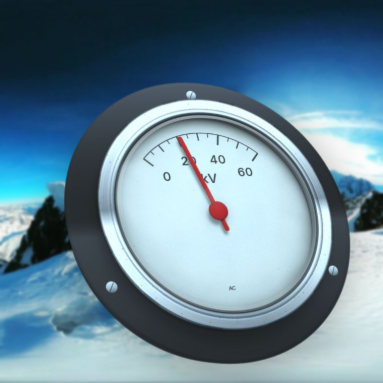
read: 20 kV
